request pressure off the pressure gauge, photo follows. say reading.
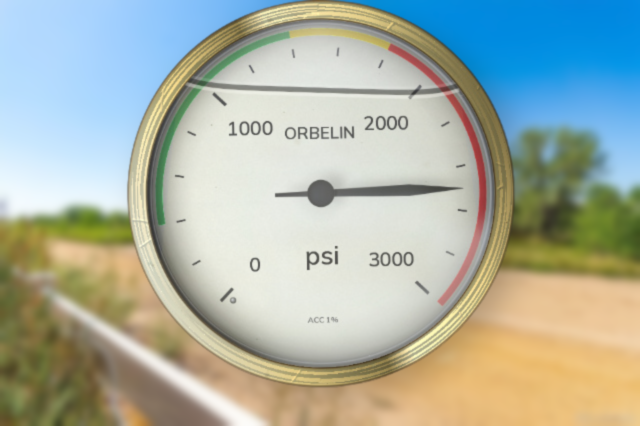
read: 2500 psi
